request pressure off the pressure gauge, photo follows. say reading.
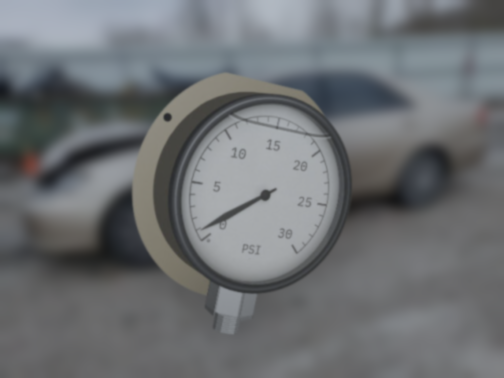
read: 1 psi
